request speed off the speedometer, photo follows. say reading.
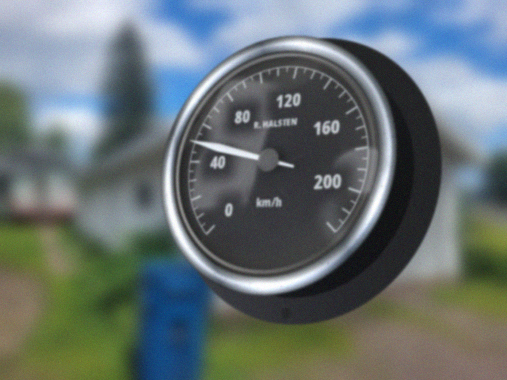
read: 50 km/h
